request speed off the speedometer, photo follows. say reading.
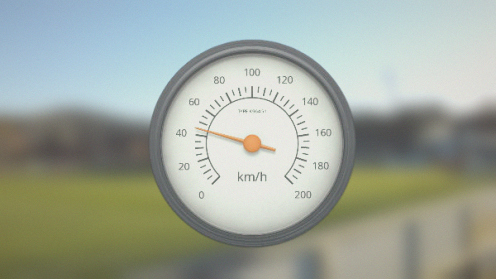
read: 45 km/h
